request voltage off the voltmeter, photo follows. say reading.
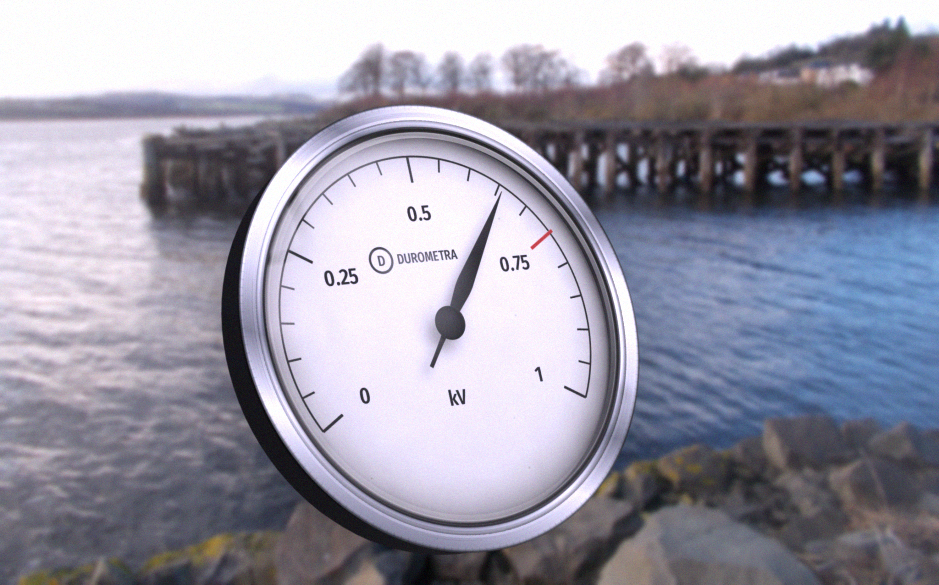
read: 0.65 kV
